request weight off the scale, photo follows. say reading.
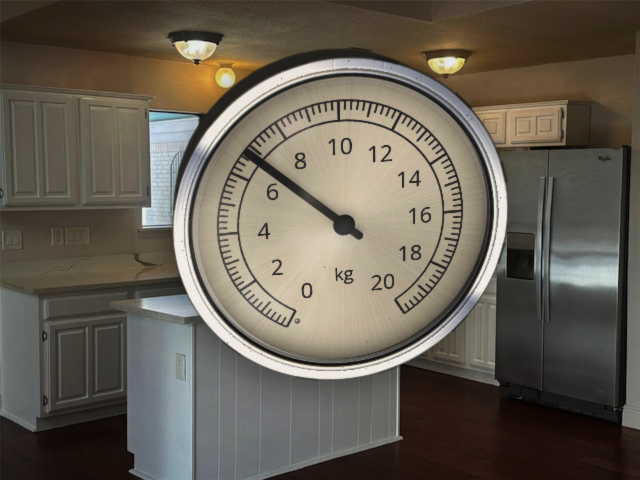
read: 6.8 kg
